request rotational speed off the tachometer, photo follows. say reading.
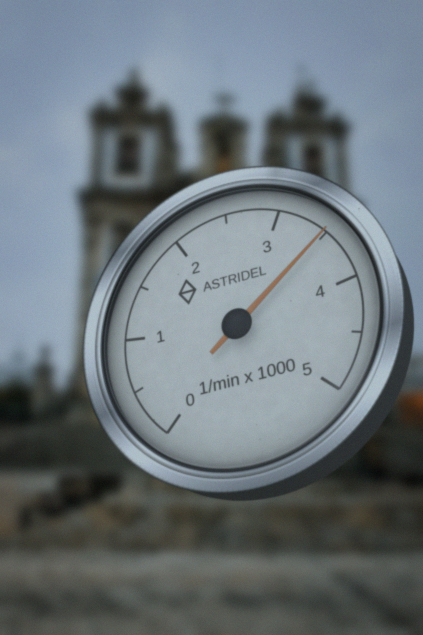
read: 3500 rpm
